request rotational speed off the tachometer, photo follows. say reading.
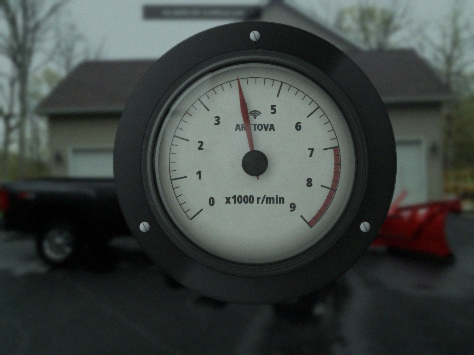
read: 4000 rpm
